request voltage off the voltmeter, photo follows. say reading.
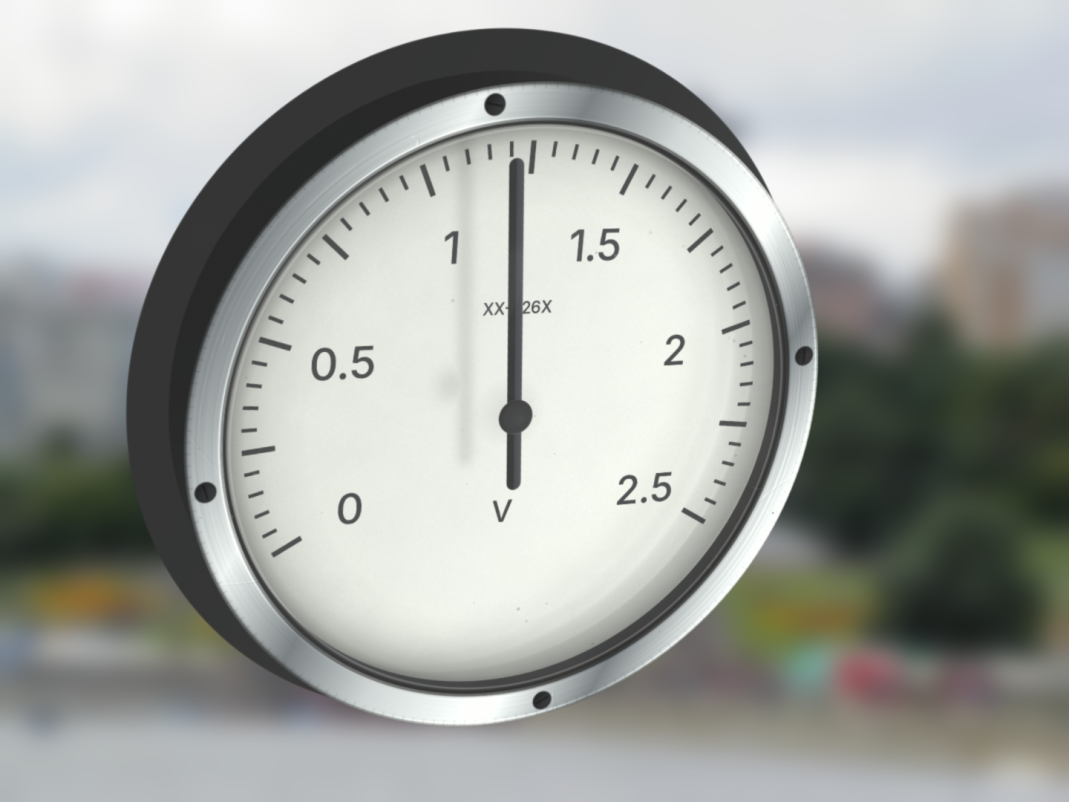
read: 1.2 V
